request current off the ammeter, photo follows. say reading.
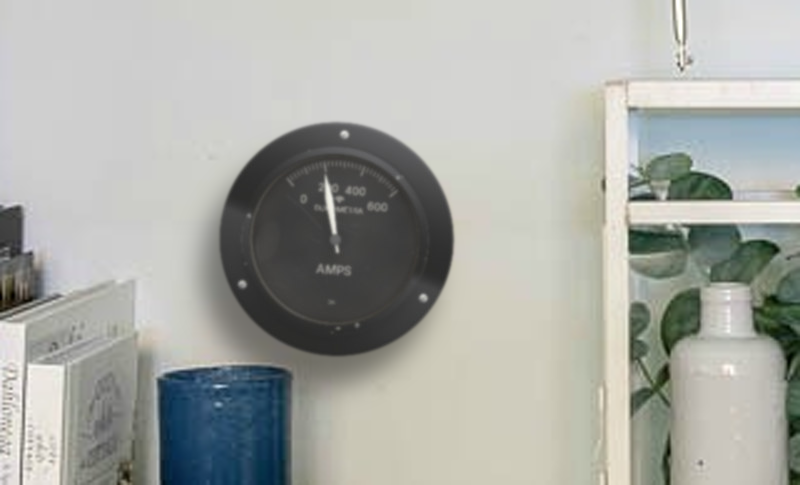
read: 200 A
